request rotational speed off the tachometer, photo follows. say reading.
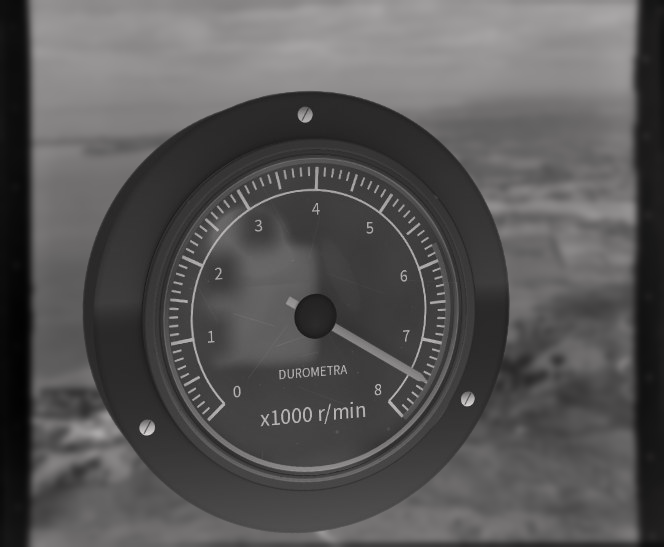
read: 7500 rpm
